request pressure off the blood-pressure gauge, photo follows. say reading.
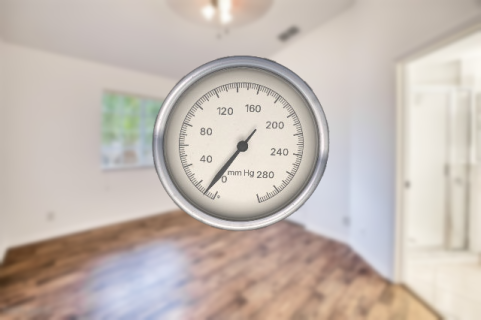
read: 10 mmHg
